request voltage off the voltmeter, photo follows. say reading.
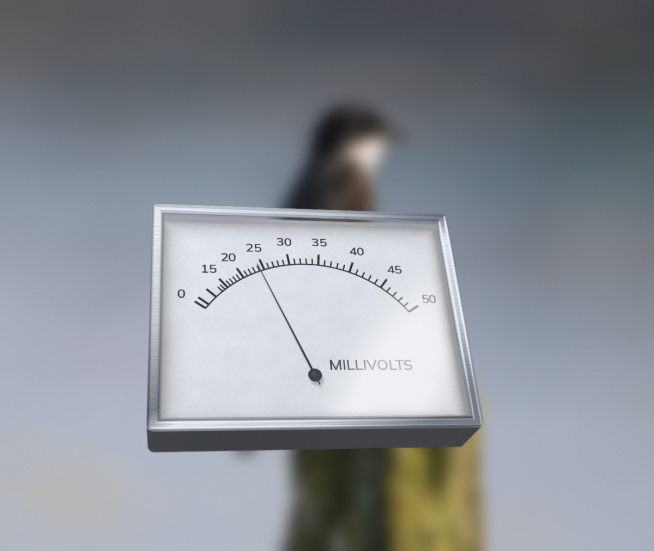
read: 24 mV
